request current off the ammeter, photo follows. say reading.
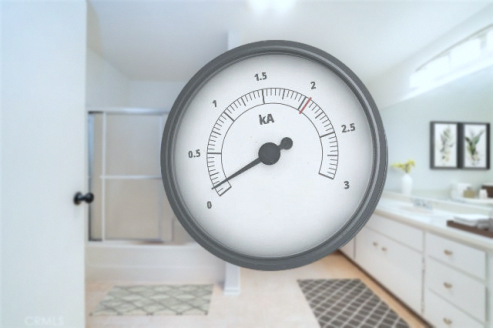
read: 0.1 kA
